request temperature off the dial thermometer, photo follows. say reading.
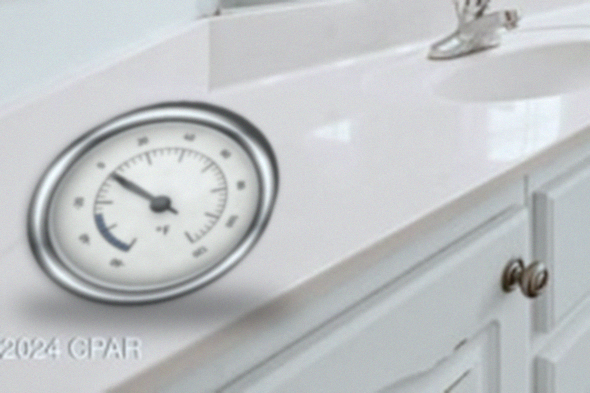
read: 0 °F
